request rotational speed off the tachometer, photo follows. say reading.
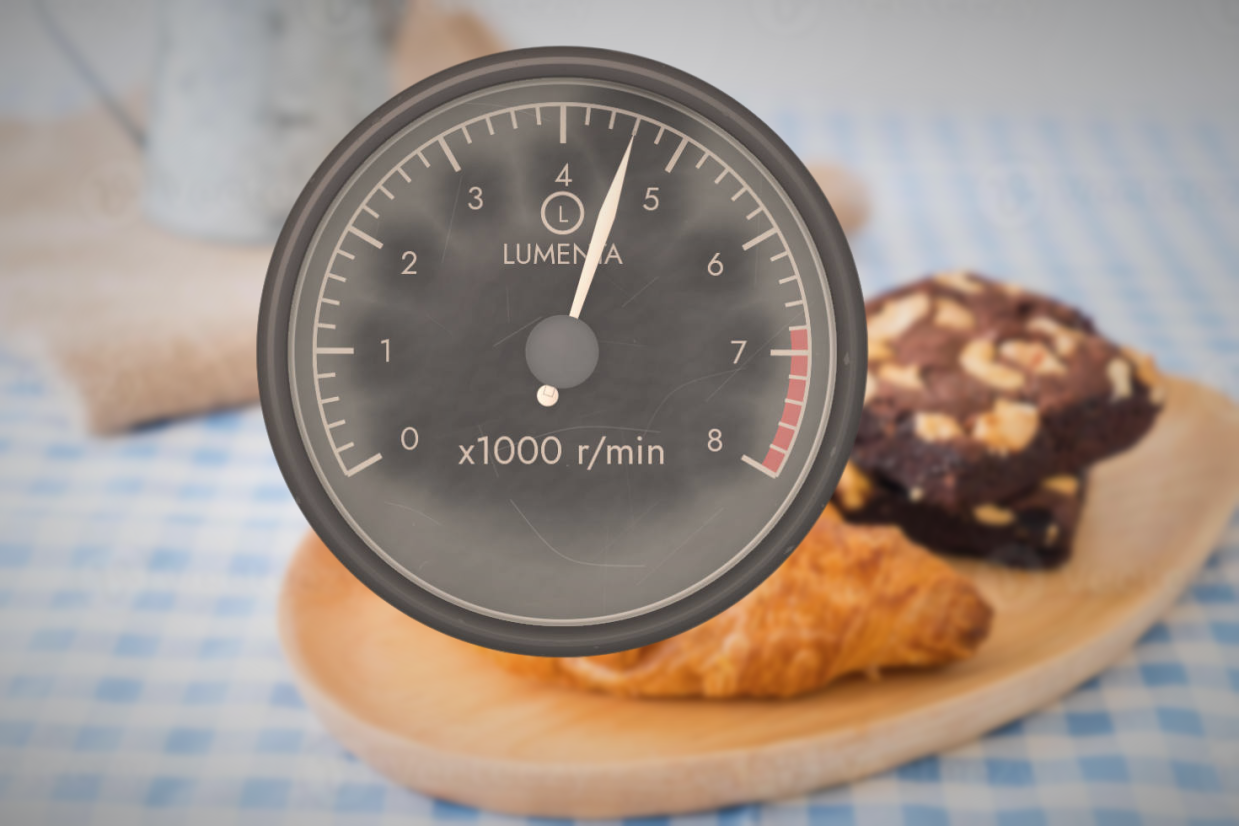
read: 4600 rpm
